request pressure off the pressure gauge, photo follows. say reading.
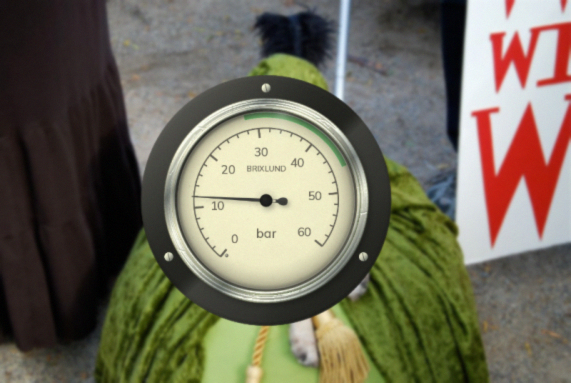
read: 12 bar
